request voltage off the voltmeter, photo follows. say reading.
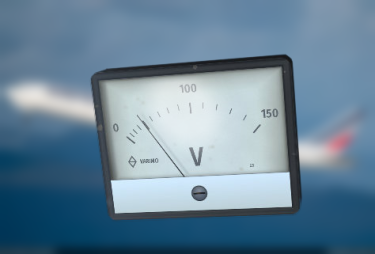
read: 50 V
